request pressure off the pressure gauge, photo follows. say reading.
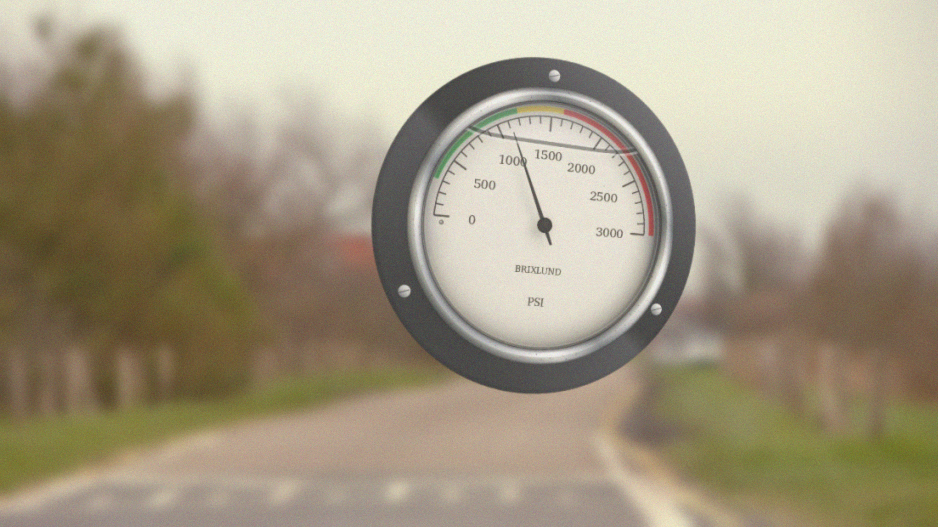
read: 1100 psi
